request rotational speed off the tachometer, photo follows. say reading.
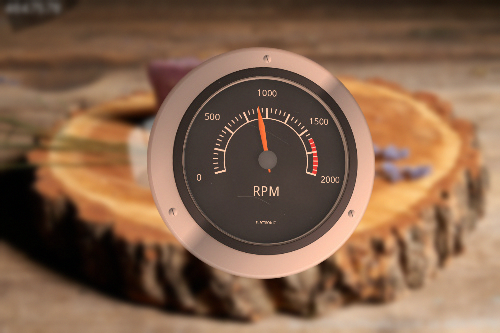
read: 900 rpm
